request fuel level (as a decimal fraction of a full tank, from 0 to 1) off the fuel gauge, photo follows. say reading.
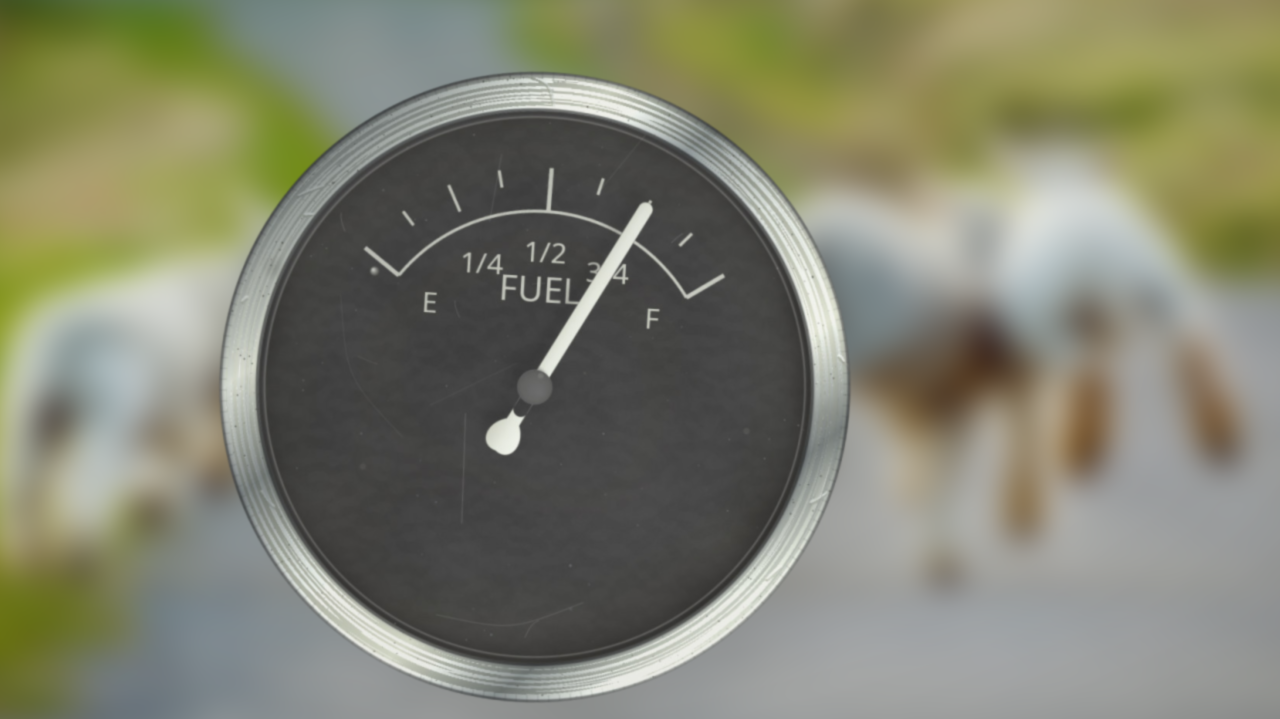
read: 0.75
